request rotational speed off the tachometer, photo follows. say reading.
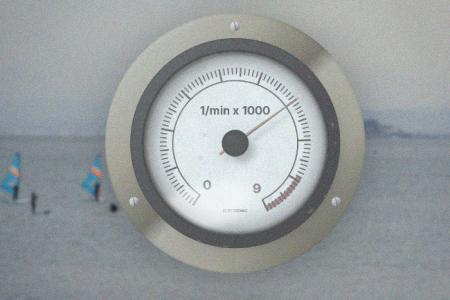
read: 6000 rpm
